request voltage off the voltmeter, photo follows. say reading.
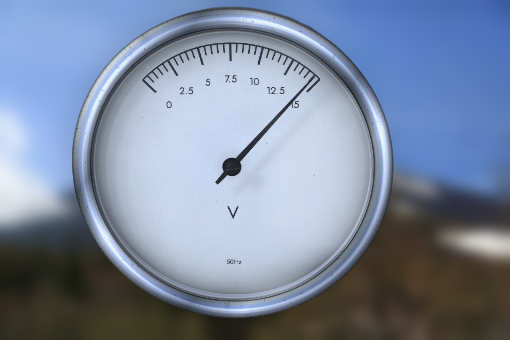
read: 14.5 V
